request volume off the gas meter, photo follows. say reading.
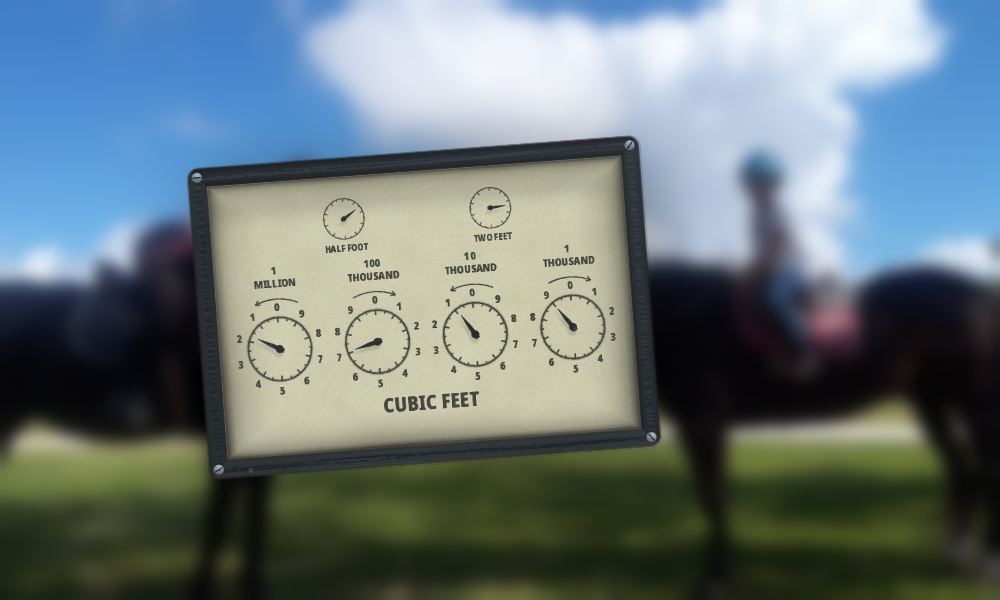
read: 170900 ft³
